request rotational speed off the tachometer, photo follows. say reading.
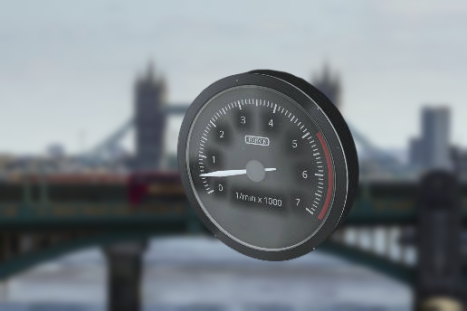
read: 500 rpm
